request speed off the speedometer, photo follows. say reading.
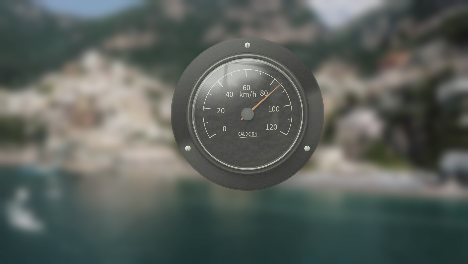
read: 85 km/h
